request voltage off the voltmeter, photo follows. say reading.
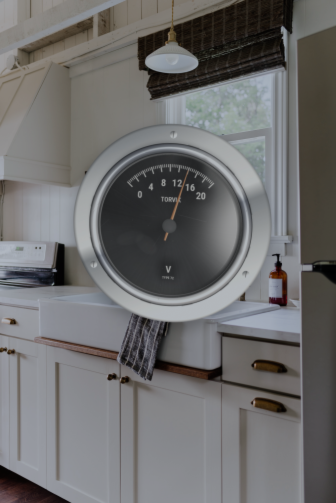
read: 14 V
